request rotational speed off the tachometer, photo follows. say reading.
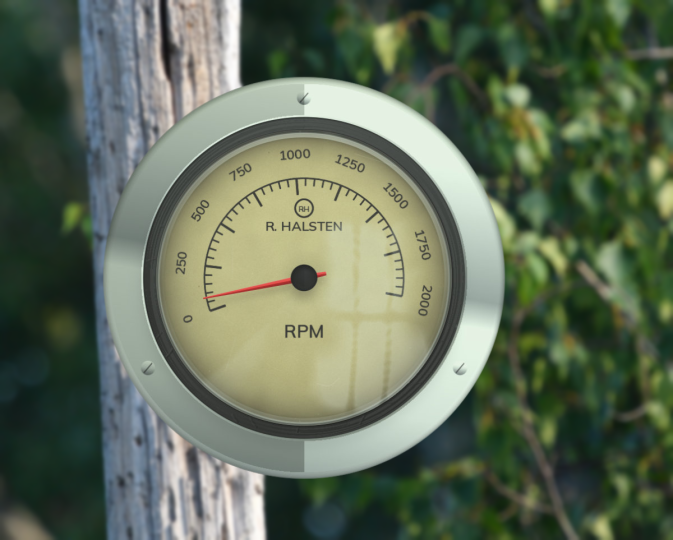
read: 75 rpm
